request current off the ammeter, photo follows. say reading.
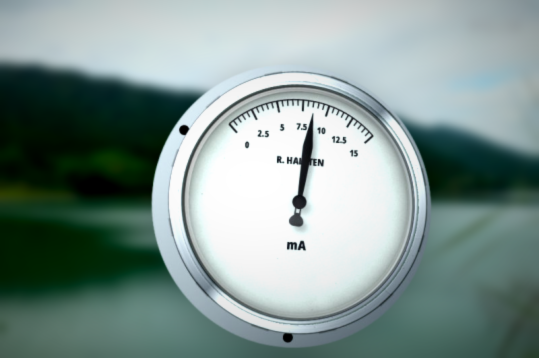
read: 8.5 mA
